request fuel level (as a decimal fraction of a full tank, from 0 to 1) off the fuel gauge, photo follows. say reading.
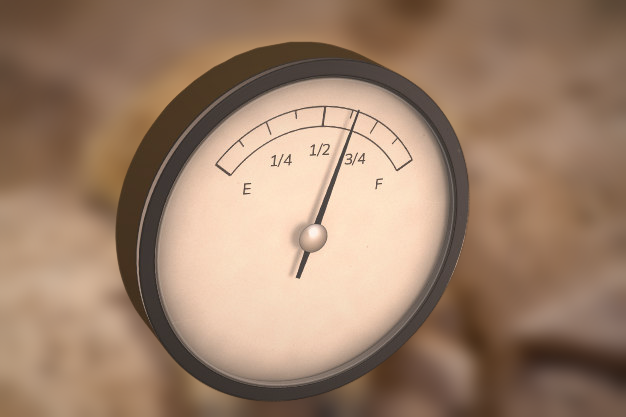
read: 0.625
